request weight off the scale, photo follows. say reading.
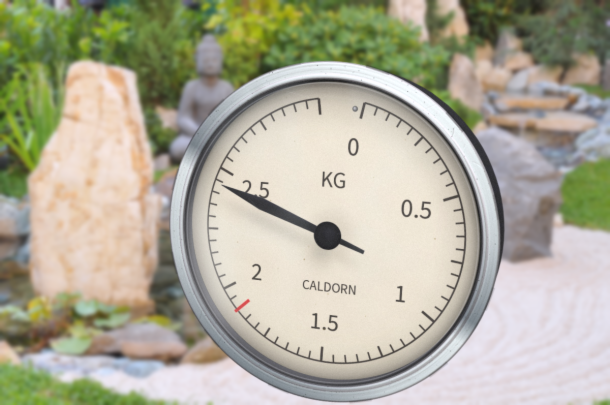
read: 2.45 kg
